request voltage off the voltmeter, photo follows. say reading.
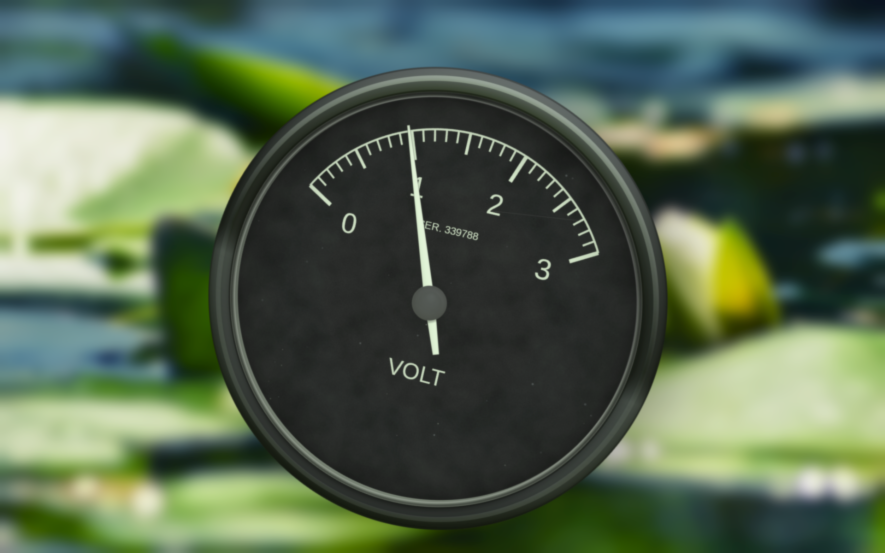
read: 1 V
